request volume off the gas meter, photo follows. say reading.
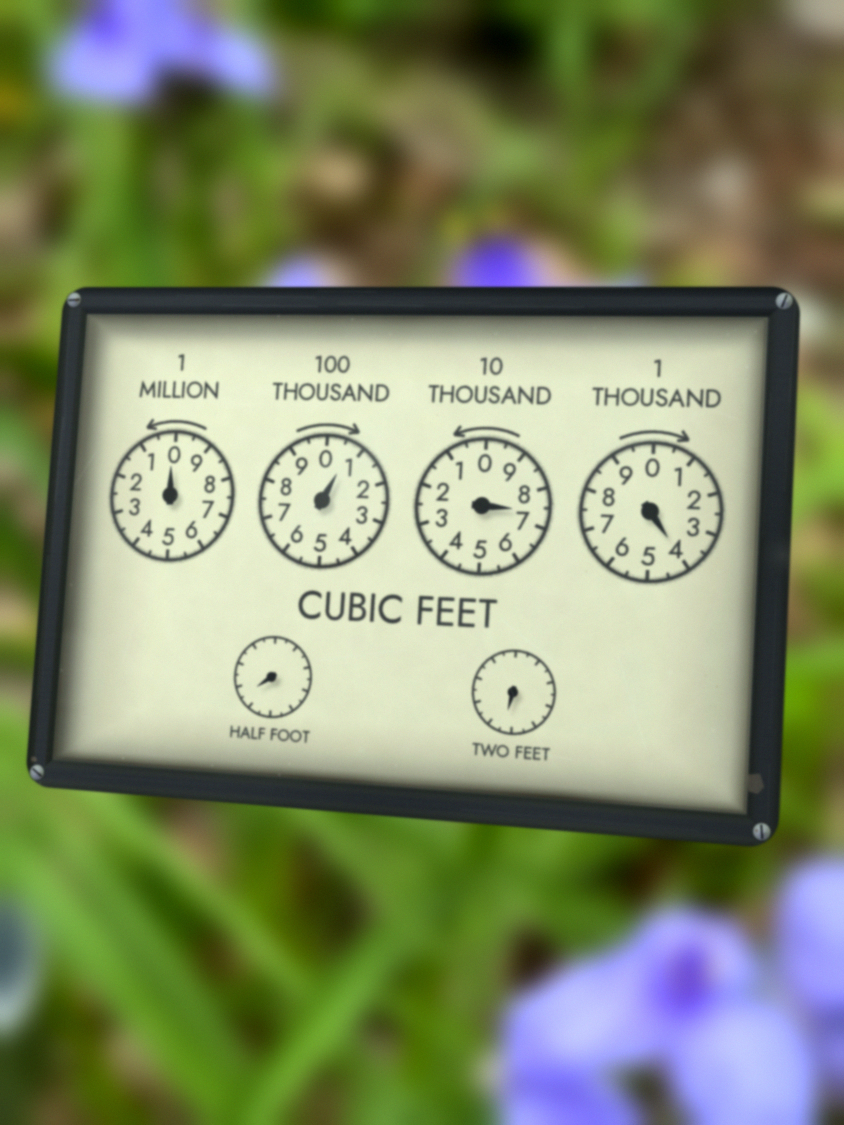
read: 7400 ft³
